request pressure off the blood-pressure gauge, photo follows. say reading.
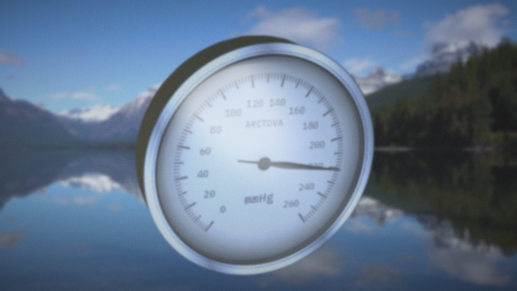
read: 220 mmHg
